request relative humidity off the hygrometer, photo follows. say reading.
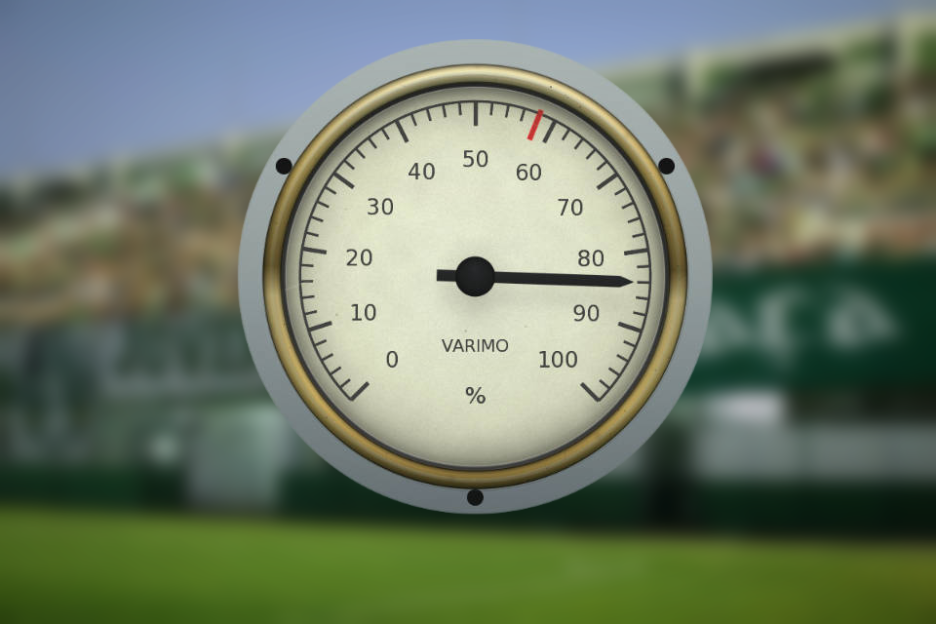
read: 84 %
